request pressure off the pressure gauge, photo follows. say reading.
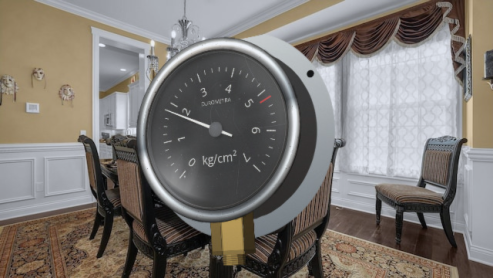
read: 1.8 kg/cm²
